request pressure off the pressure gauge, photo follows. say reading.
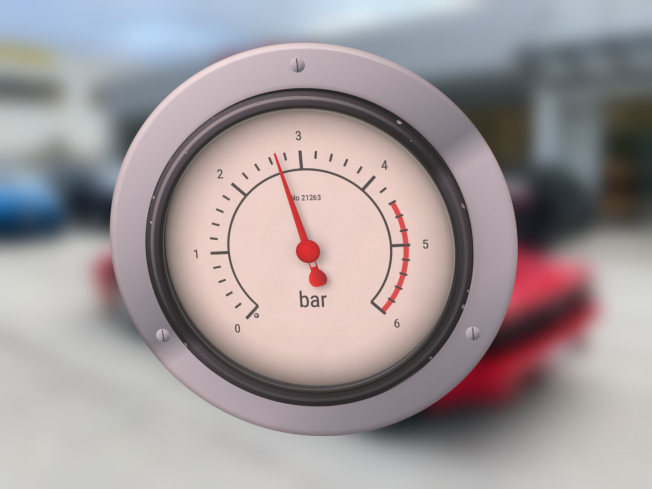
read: 2.7 bar
